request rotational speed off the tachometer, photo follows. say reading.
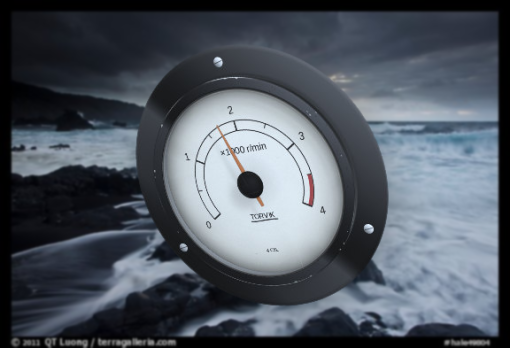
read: 1750 rpm
